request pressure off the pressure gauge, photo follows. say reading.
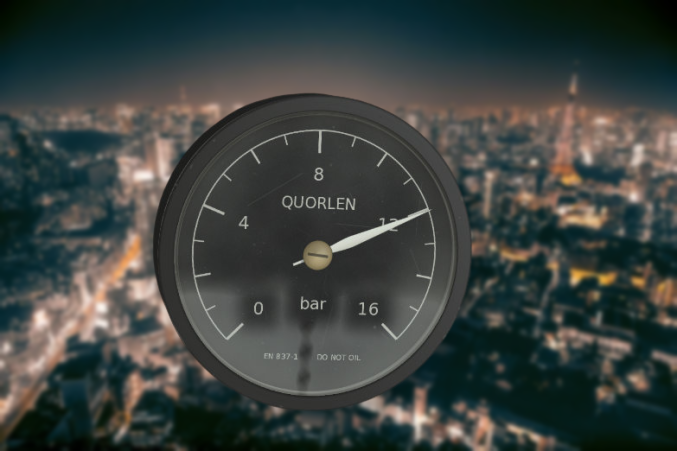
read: 12 bar
